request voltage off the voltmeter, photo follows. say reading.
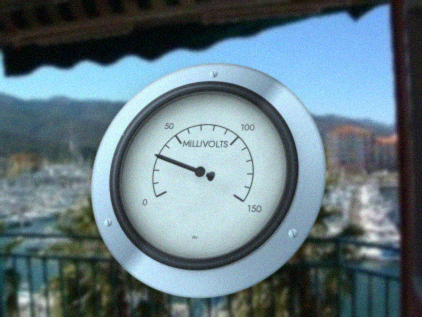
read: 30 mV
